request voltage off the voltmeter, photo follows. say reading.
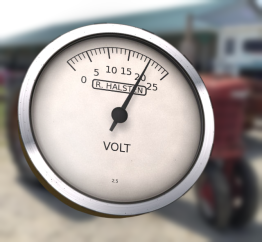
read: 20 V
